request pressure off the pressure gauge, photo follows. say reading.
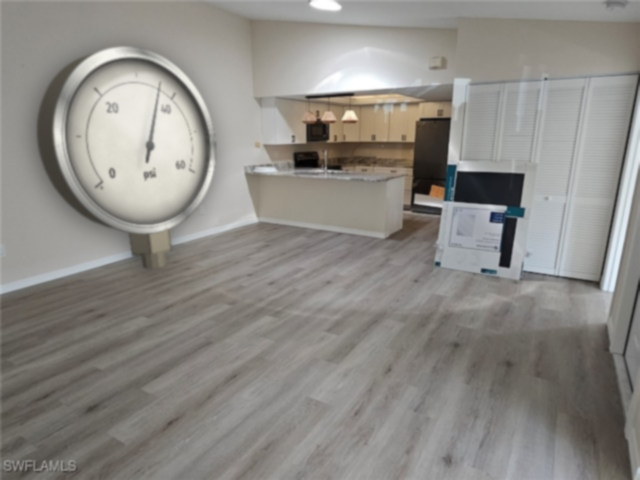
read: 35 psi
